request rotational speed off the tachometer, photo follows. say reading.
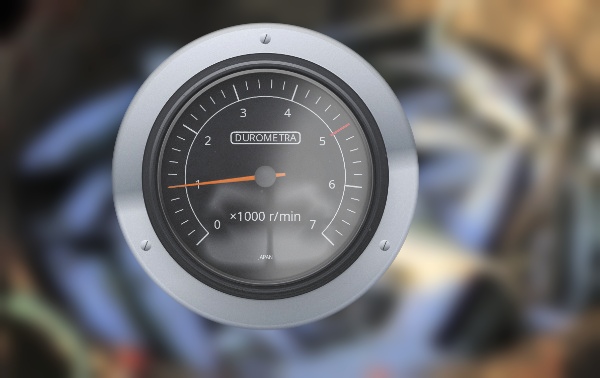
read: 1000 rpm
